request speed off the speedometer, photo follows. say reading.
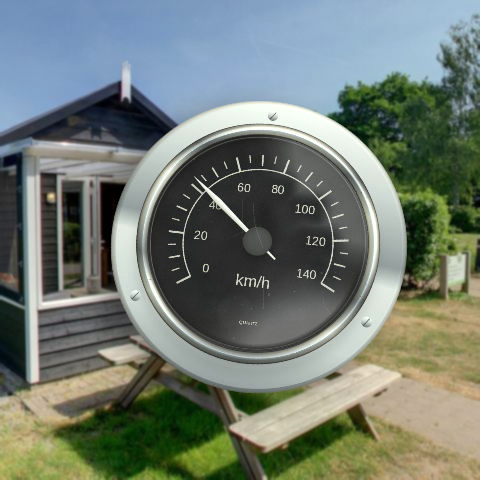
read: 42.5 km/h
